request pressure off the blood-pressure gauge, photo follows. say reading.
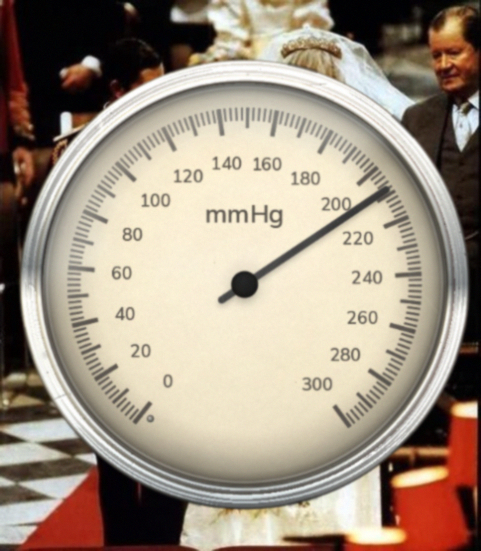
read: 208 mmHg
